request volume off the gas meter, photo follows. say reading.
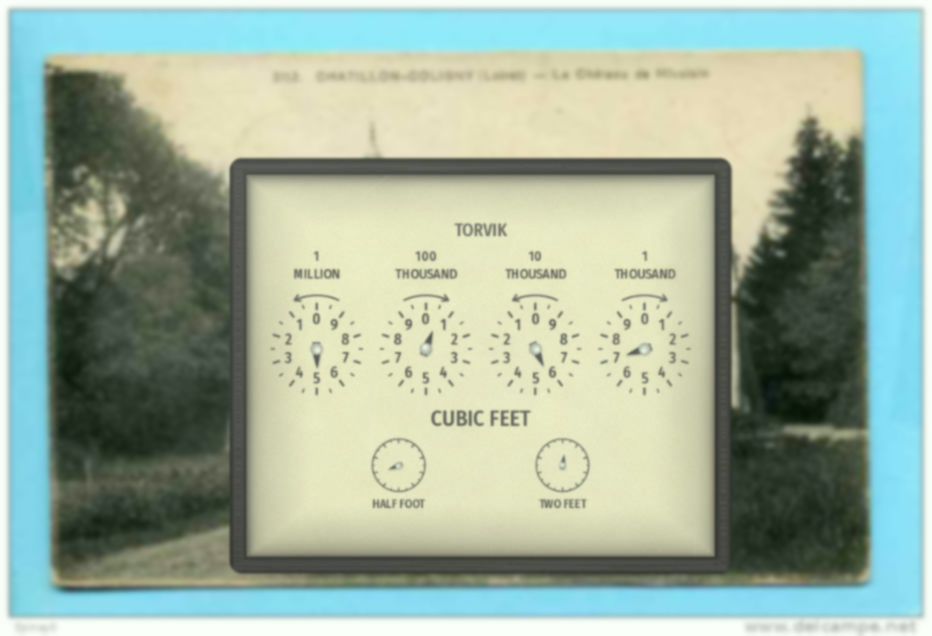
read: 505700 ft³
